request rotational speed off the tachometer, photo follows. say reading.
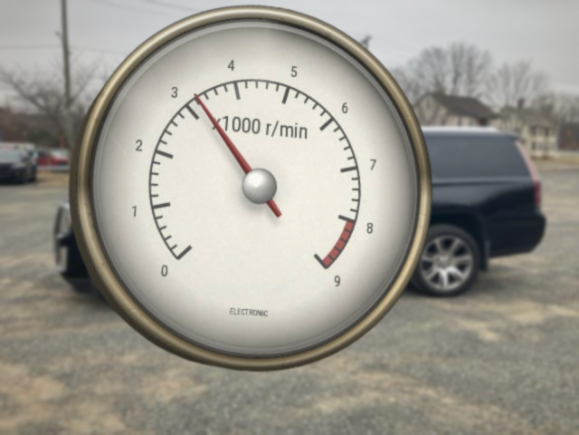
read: 3200 rpm
